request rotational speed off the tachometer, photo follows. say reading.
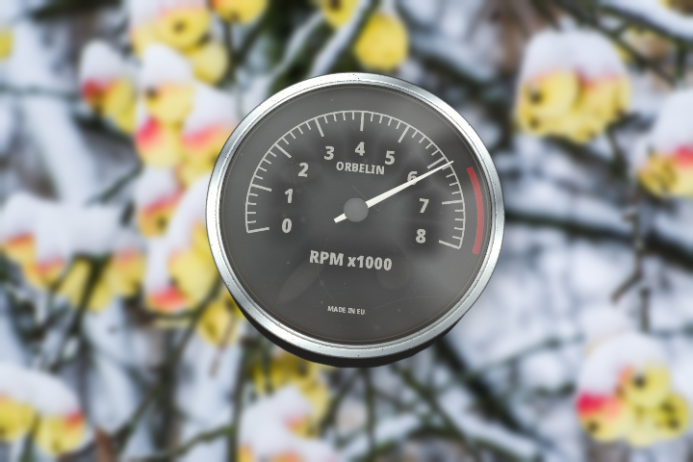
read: 6200 rpm
